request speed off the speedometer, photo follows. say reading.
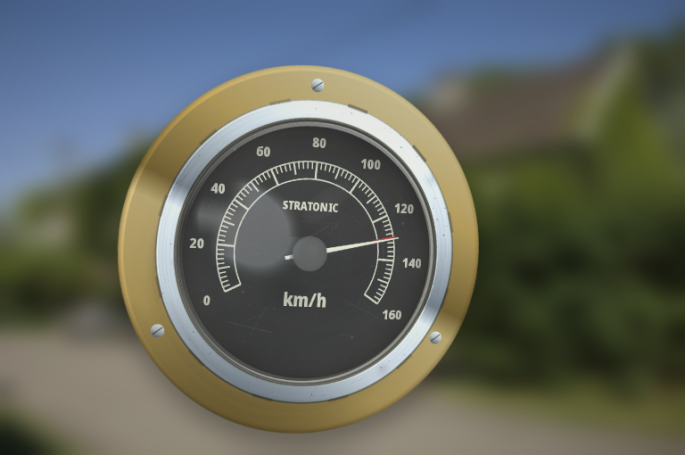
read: 130 km/h
